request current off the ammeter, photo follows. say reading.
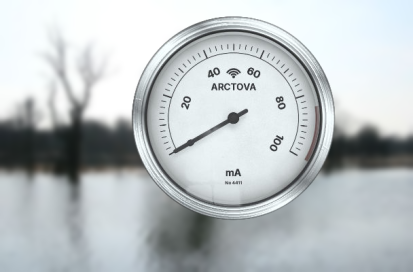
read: 0 mA
